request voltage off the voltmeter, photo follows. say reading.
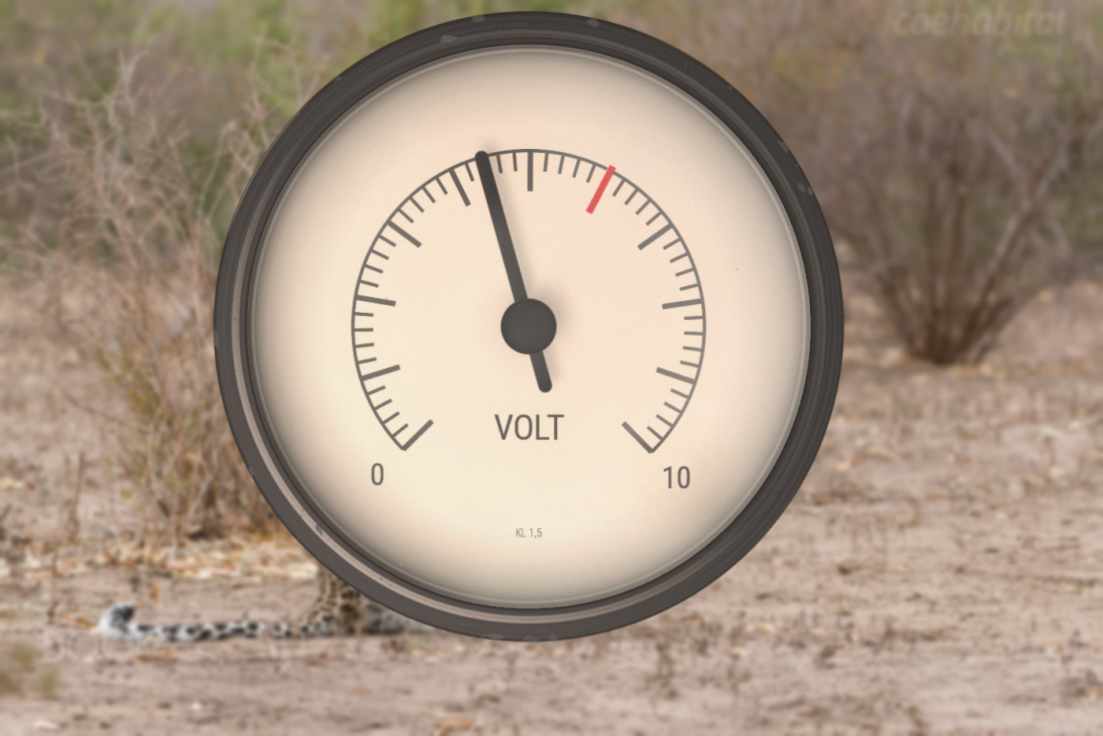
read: 4.4 V
